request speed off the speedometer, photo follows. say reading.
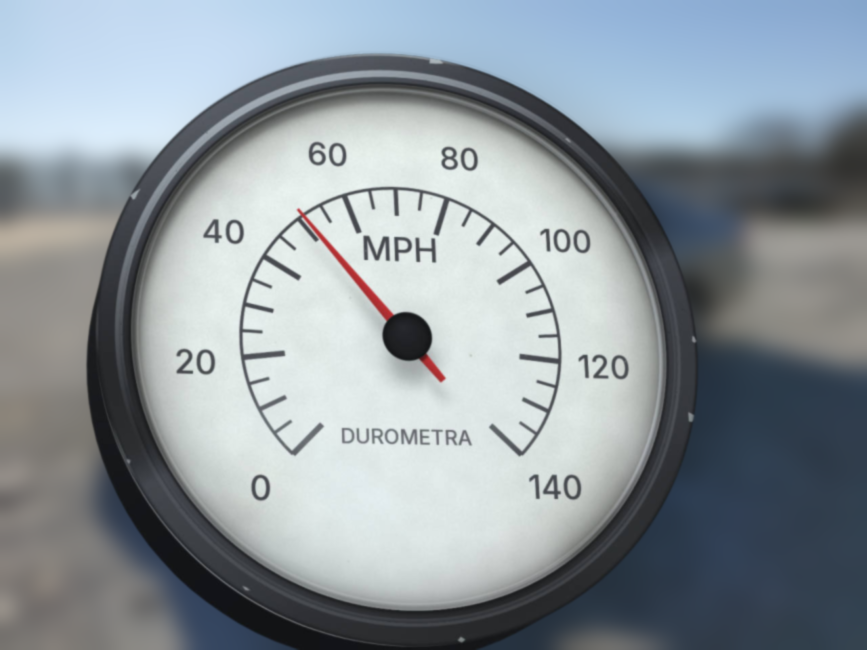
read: 50 mph
